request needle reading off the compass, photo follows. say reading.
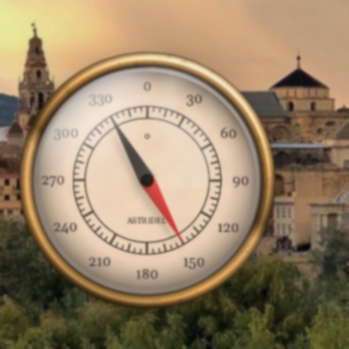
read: 150 °
